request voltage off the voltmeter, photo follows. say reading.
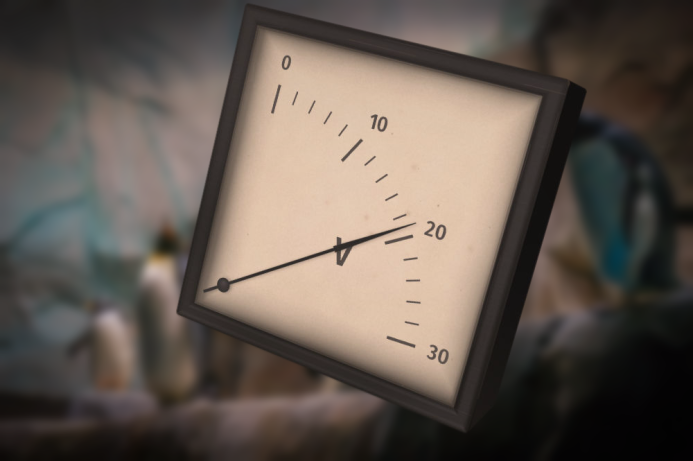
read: 19 V
